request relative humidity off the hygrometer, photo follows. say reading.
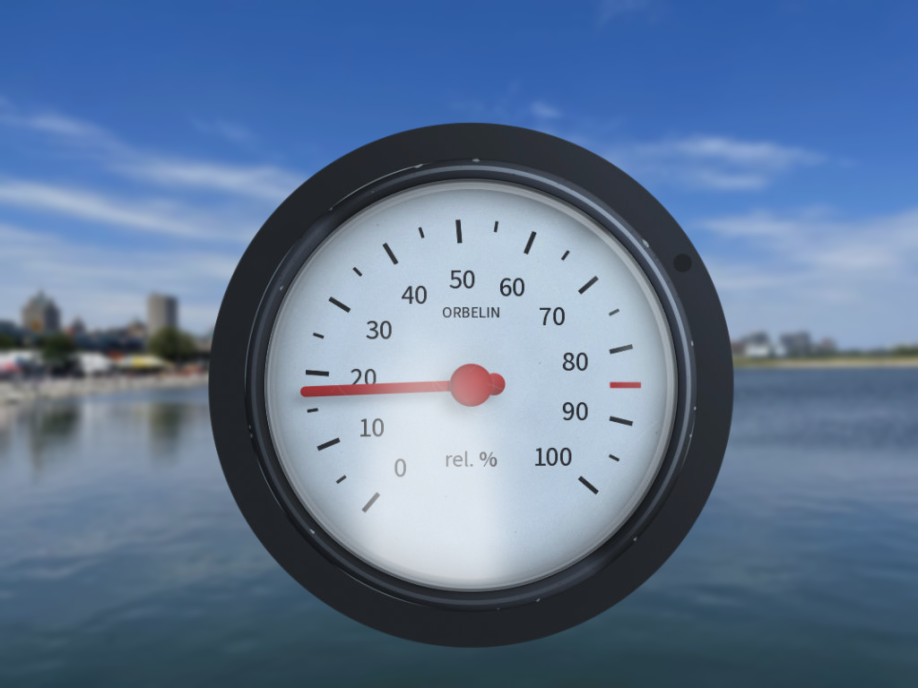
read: 17.5 %
